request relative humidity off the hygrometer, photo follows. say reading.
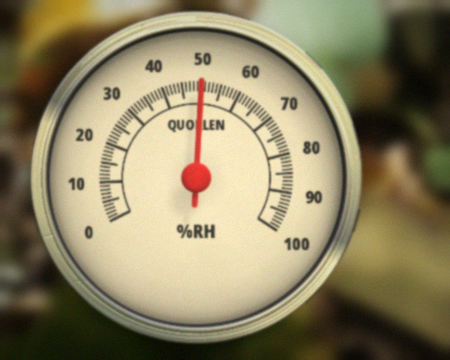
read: 50 %
